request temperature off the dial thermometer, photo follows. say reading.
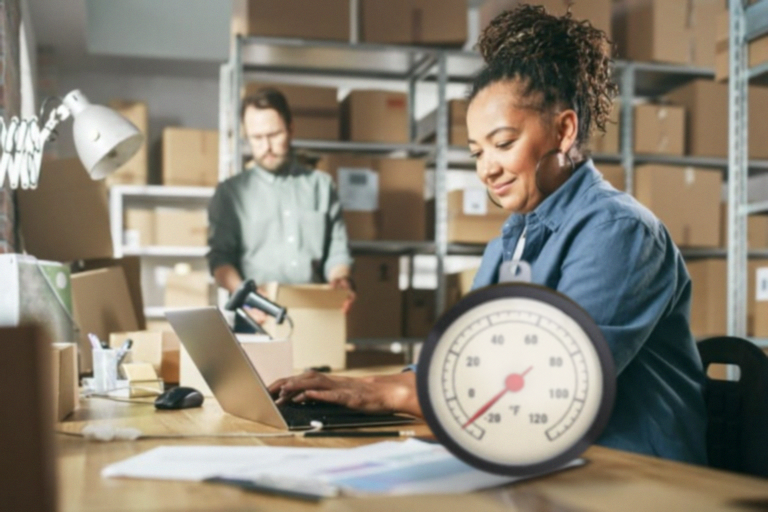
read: -12 °F
